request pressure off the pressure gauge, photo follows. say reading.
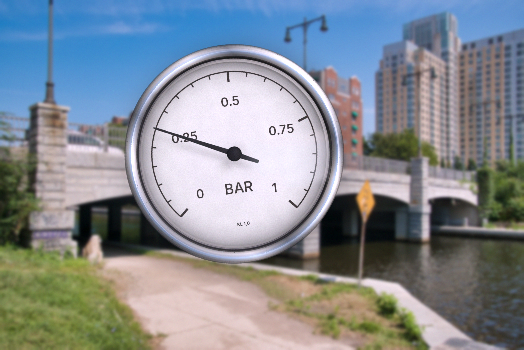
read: 0.25 bar
